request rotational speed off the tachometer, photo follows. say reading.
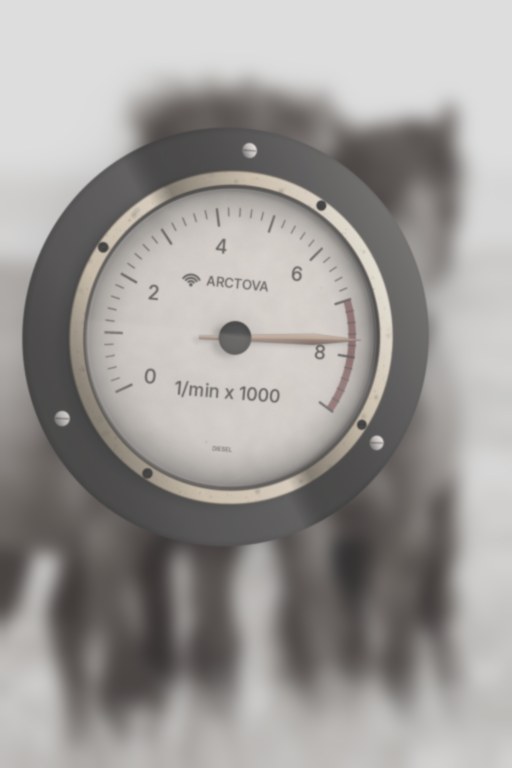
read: 7700 rpm
